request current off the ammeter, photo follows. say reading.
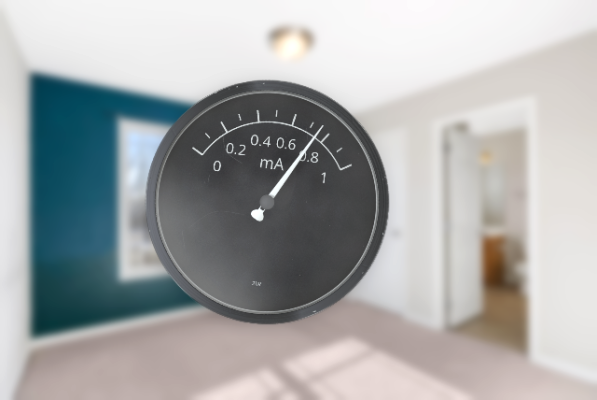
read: 0.75 mA
